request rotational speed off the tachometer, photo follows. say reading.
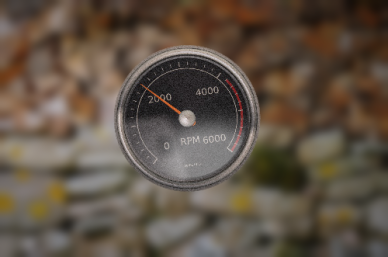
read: 2000 rpm
